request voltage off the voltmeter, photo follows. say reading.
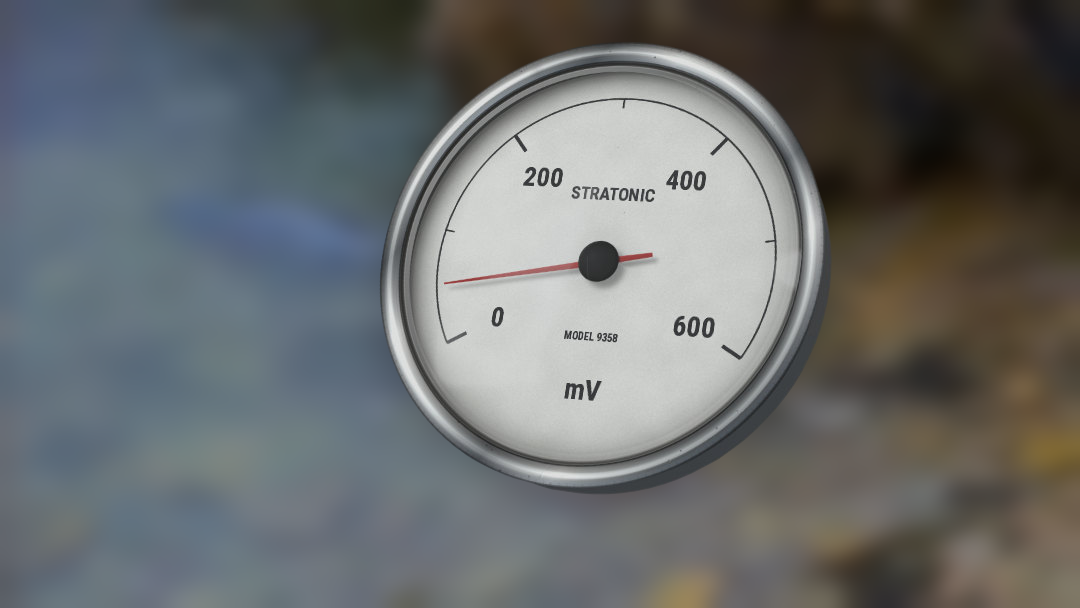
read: 50 mV
